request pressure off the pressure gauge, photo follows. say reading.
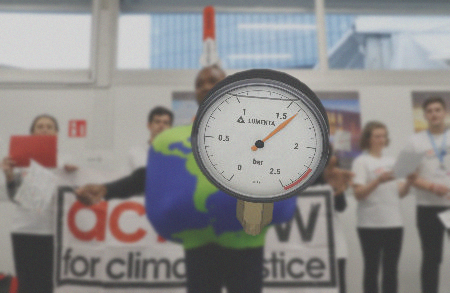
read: 1.6 bar
